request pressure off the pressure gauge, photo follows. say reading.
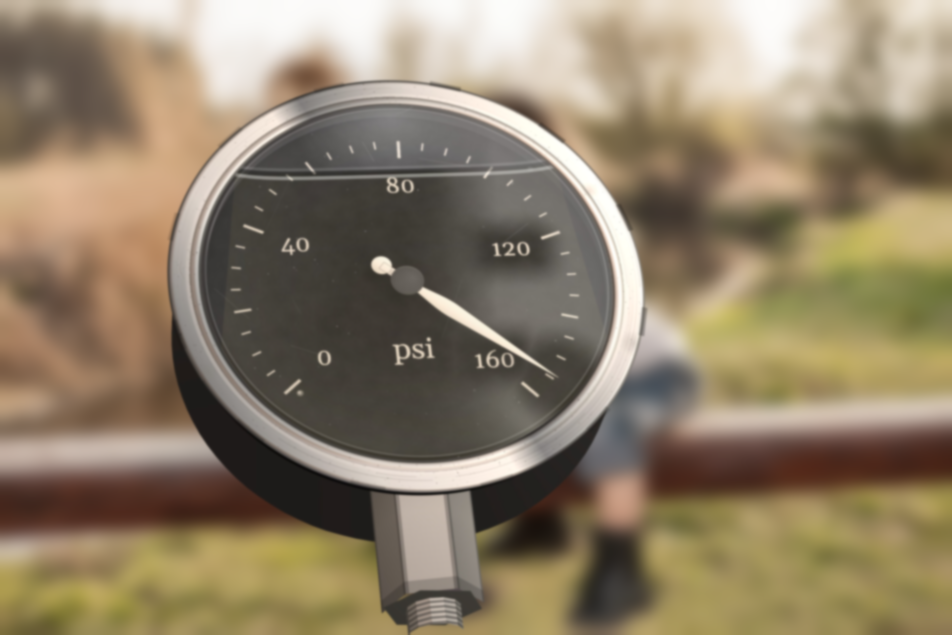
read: 155 psi
